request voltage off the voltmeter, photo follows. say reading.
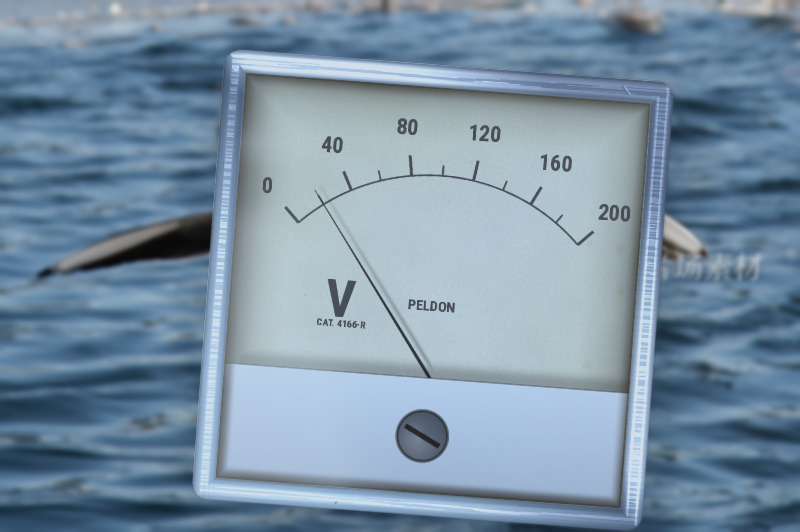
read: 20 V
